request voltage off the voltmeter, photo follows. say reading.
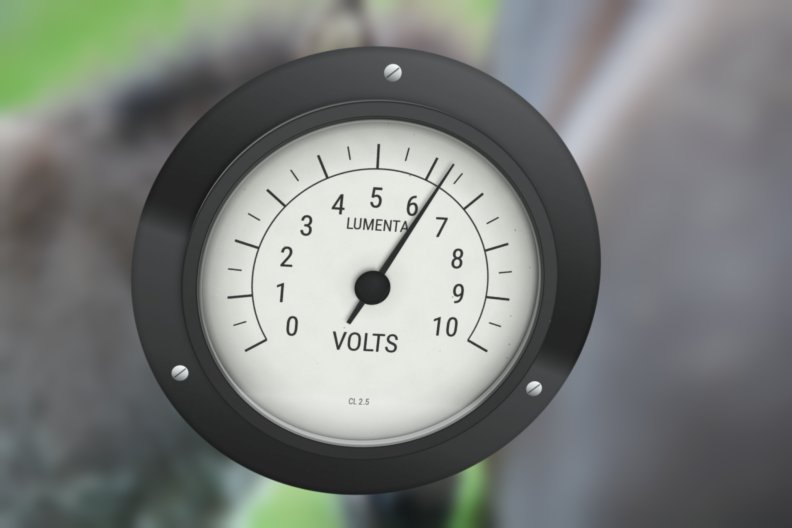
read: 6.25 V
